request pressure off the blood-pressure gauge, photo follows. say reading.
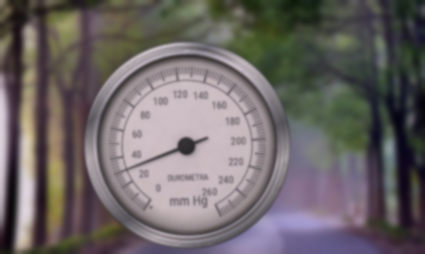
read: 30 mmHg
